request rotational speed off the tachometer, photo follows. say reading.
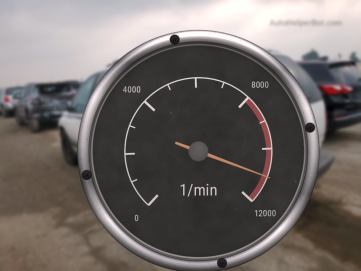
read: 11000 rpm
